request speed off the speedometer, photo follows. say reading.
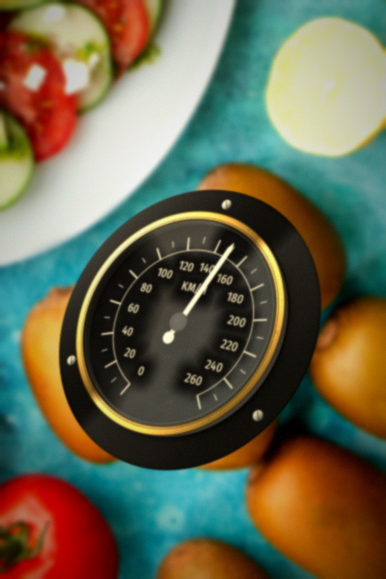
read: 150 km/h
